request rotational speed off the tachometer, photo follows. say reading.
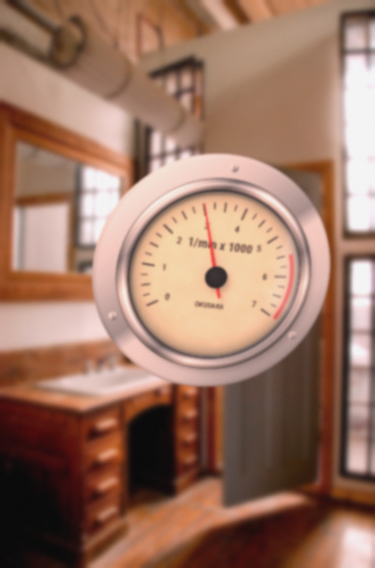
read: 3000 rpm
